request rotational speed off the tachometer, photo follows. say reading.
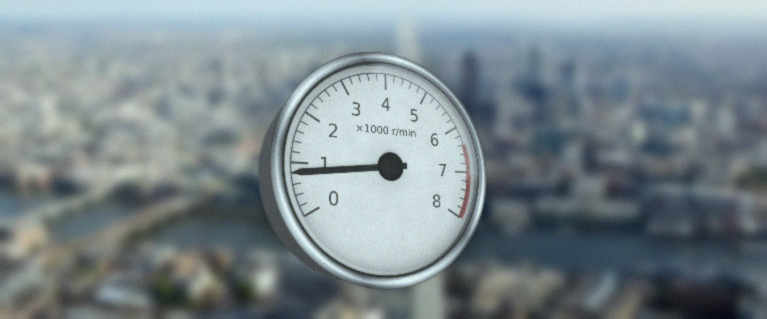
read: 800 rpm
